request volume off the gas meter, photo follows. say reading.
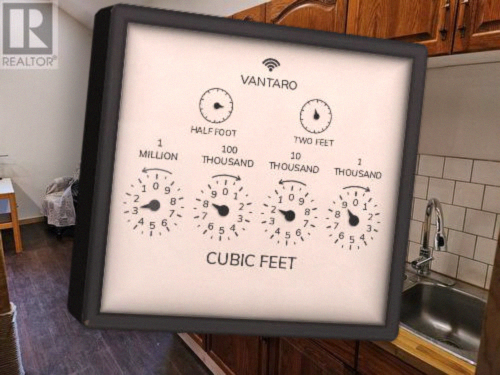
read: 281900 ft³
